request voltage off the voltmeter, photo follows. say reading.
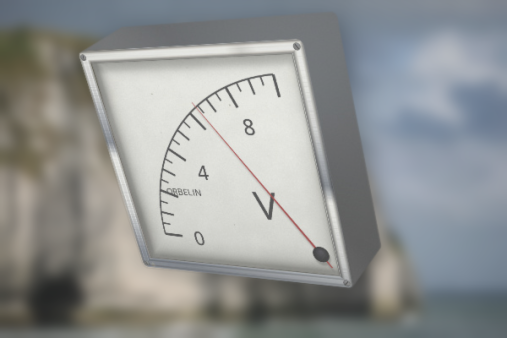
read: 6.5 V
